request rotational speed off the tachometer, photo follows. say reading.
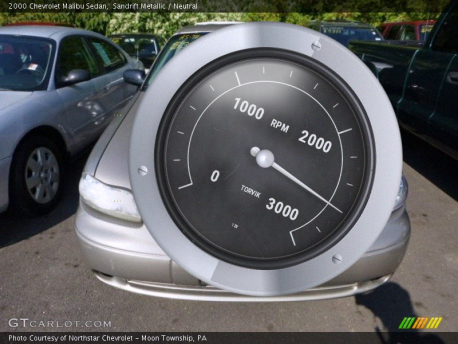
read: 2600 rpm
